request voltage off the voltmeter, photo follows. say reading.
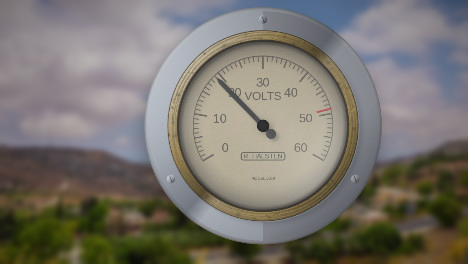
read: 19 V
